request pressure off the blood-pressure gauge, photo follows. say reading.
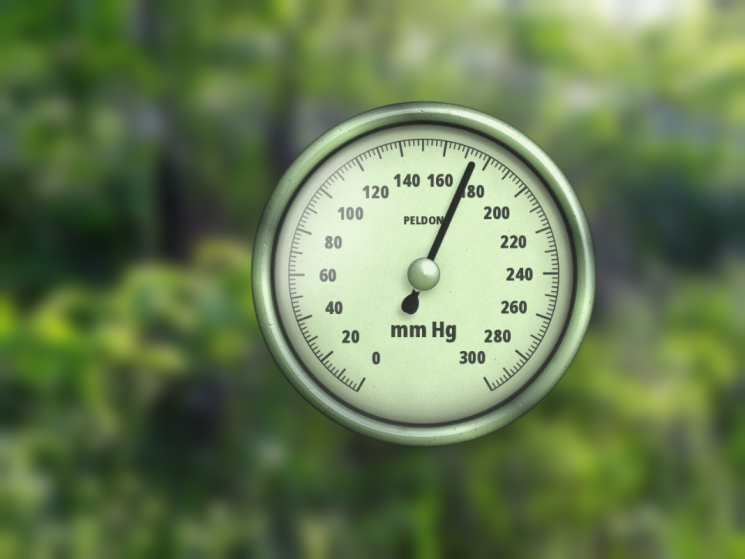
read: 174 mmHg
